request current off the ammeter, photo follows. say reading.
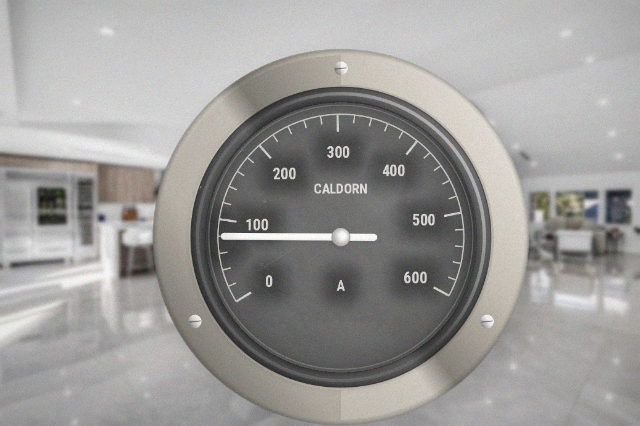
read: 80 A
